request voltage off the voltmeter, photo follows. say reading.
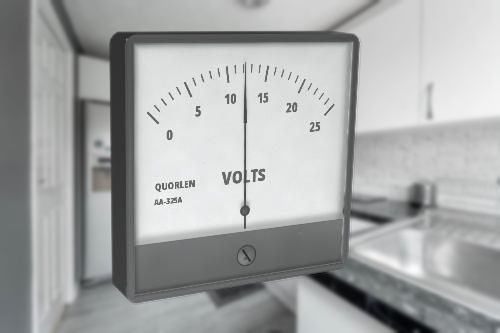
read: 12 V
